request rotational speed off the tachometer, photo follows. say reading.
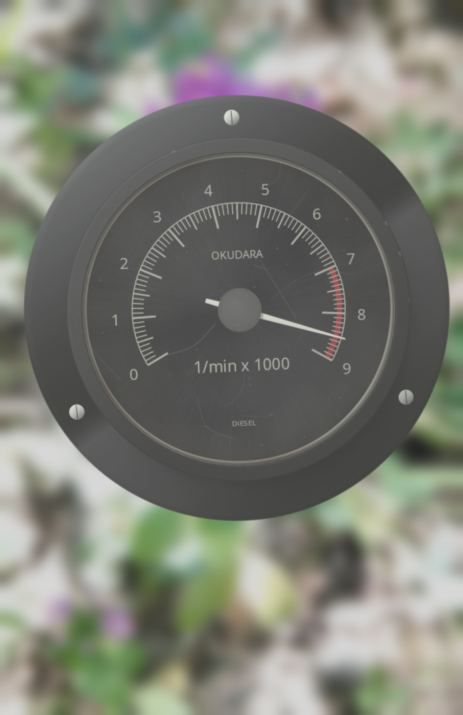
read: 8500 rpm
